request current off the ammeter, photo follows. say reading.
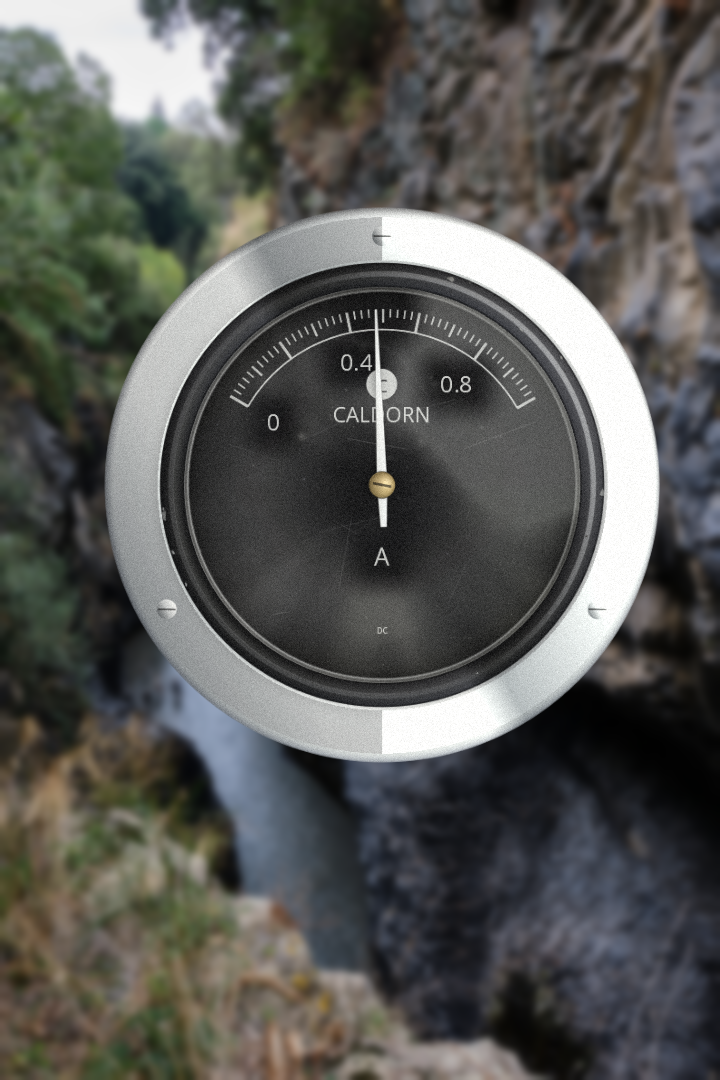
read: 0.48 A
